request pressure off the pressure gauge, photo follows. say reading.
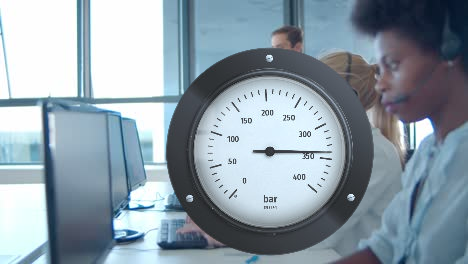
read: 340 bar
